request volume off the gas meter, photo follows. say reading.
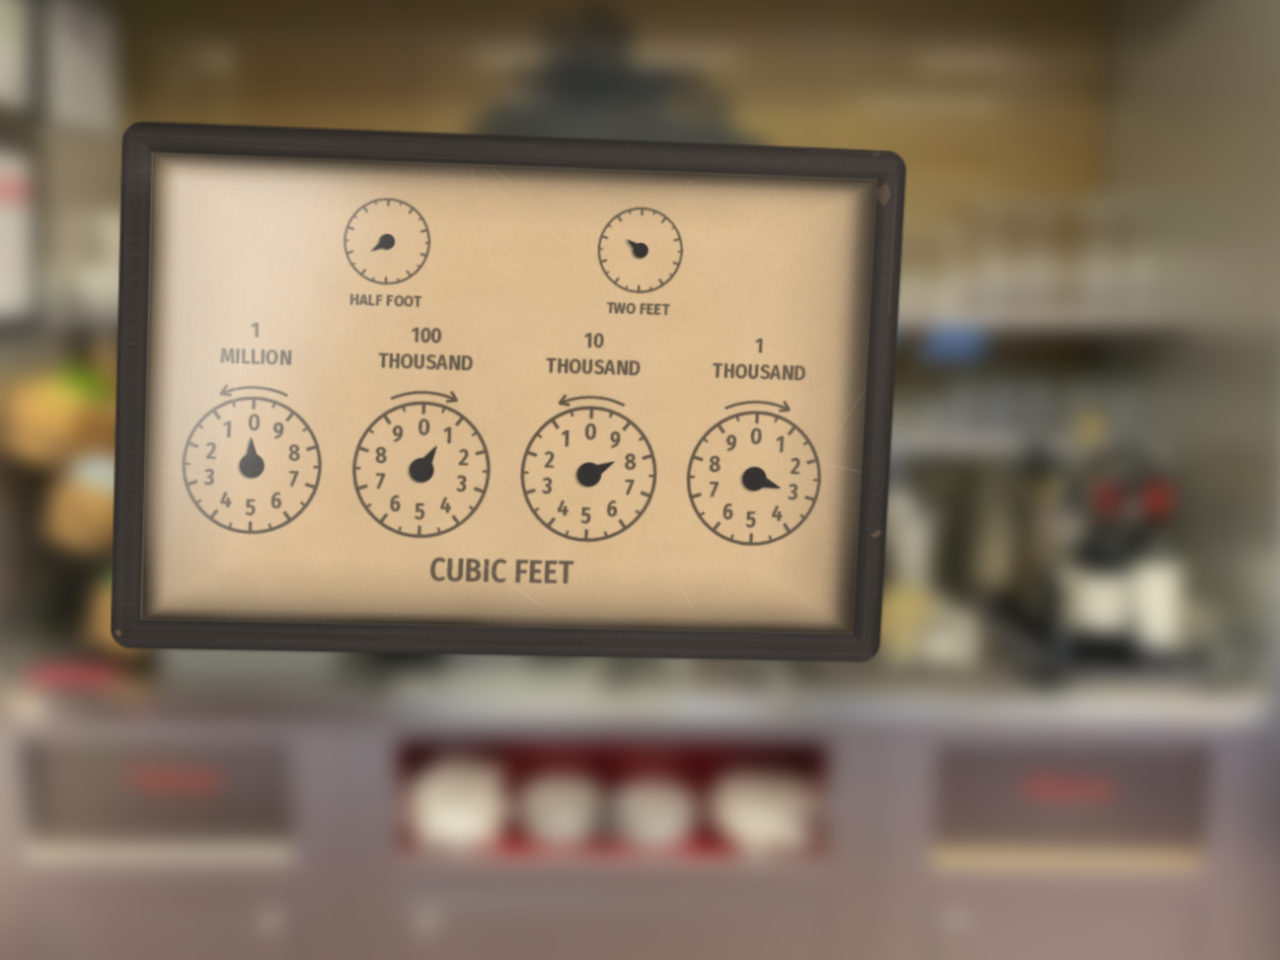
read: 8300 ft³
